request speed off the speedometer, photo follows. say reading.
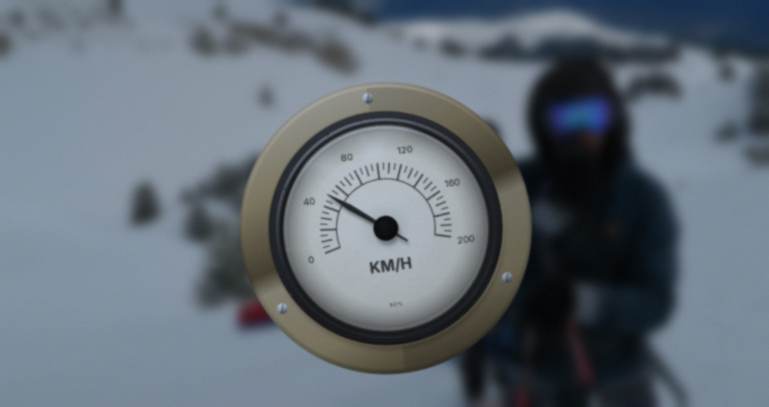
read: 50 km/h
